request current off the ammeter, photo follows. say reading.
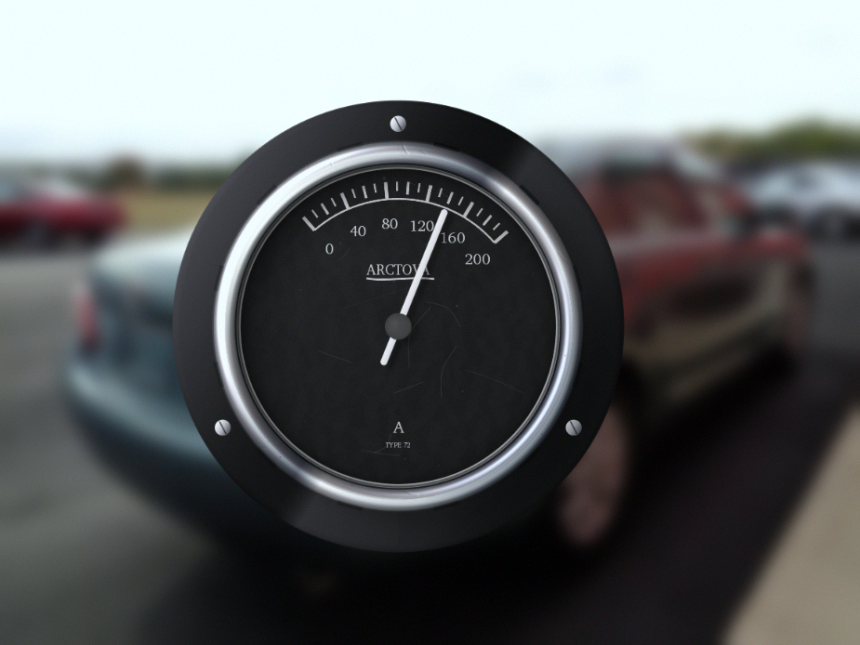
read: 140 A
